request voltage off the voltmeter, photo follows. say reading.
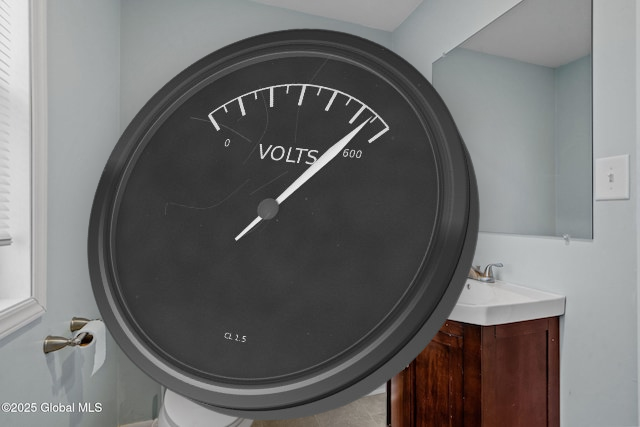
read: 550 V
